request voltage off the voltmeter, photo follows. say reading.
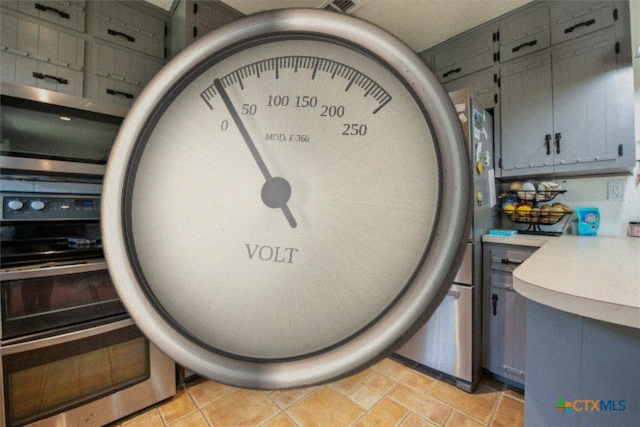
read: 25 V
